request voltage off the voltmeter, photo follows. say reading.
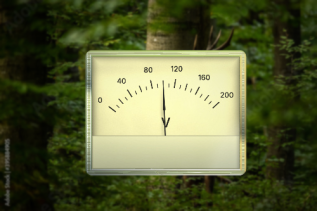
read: 100 V
